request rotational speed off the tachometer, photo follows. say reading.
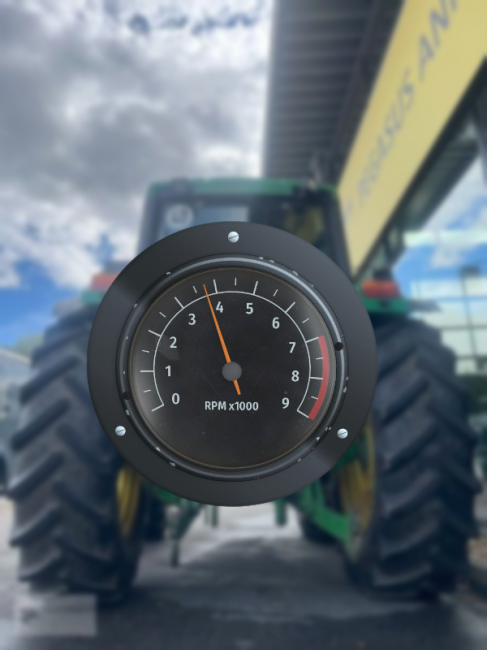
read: 3750 rpm
